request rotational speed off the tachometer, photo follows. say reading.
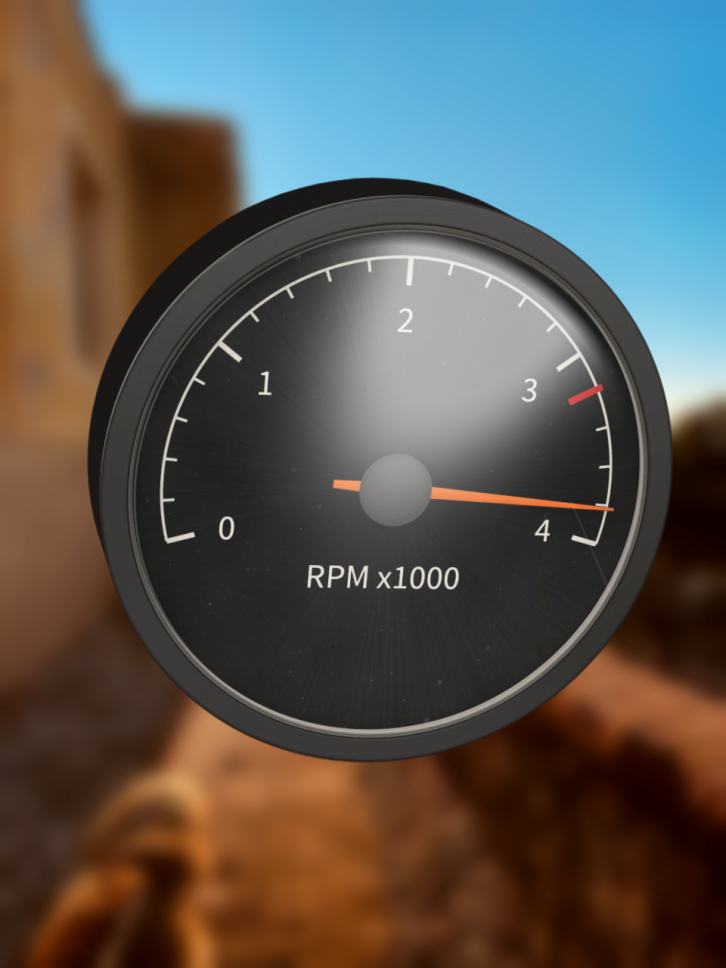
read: 3800 rpm
